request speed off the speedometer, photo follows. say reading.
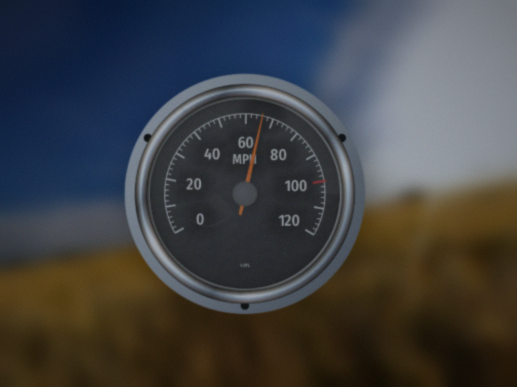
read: 66 mph
